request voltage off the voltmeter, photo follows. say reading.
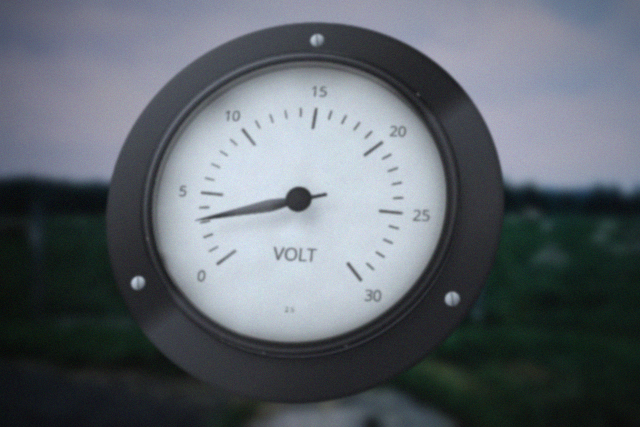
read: 3 V
